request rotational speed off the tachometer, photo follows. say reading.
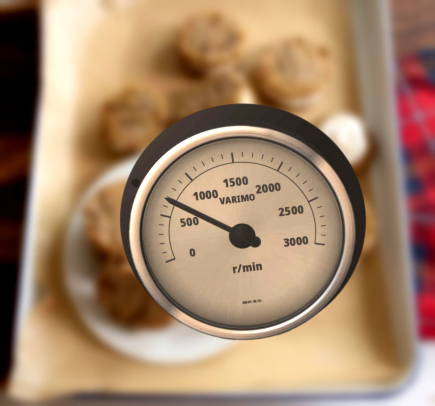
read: 700 rpm
